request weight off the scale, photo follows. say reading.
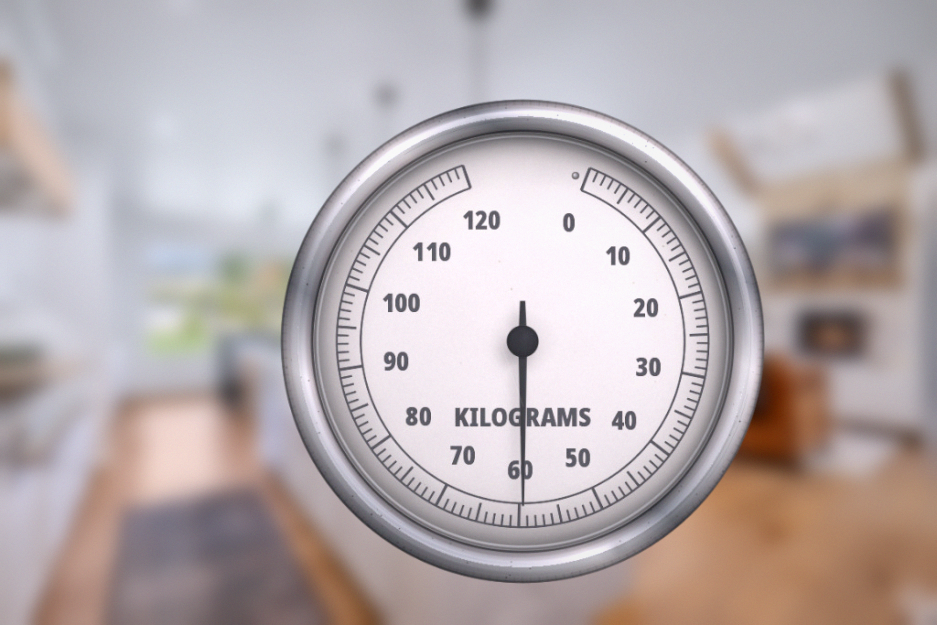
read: 59.5 kg
